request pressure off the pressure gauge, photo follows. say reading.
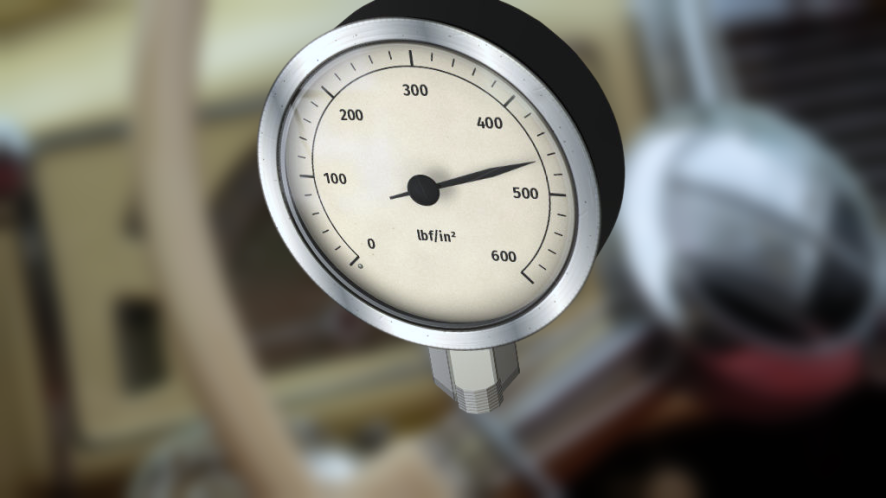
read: 460 psi
